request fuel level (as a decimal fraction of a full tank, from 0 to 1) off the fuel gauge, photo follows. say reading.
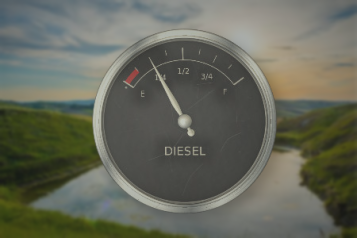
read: 0.25
